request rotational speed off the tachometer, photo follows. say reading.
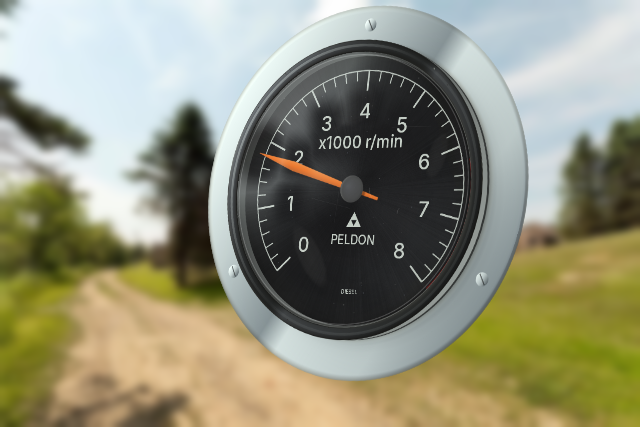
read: 1800 rpm
